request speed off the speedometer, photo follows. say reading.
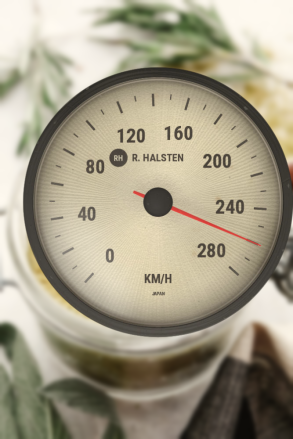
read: 260 km/h
